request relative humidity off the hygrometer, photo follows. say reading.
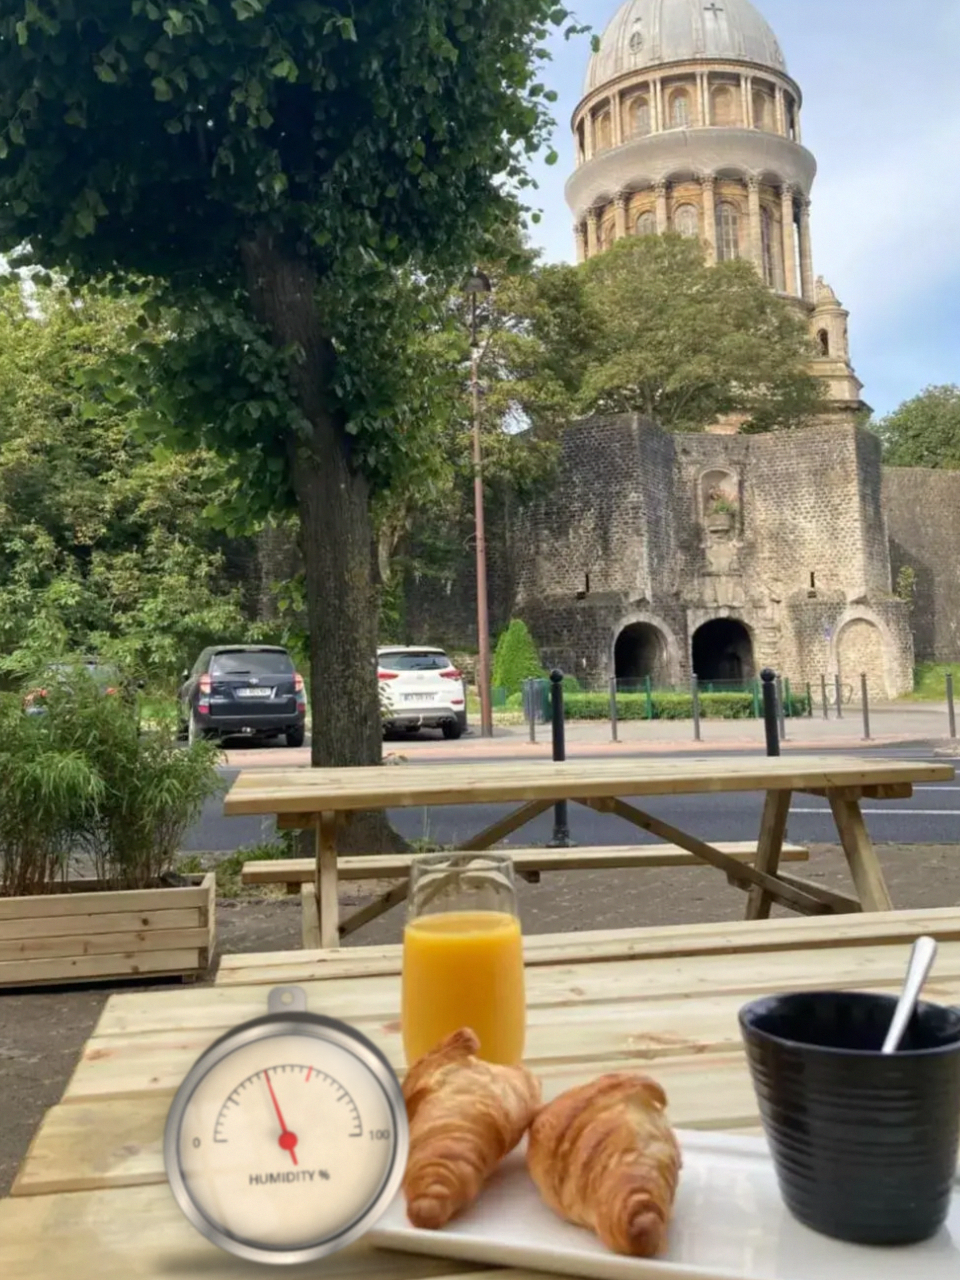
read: 40 %
